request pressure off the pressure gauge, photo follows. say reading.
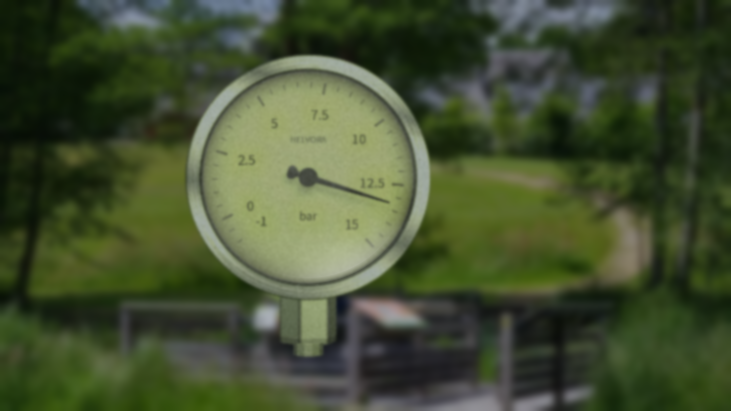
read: 13.25 bar
